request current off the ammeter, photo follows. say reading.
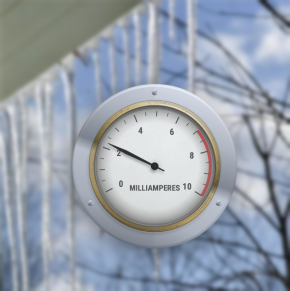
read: 2.25 mA
